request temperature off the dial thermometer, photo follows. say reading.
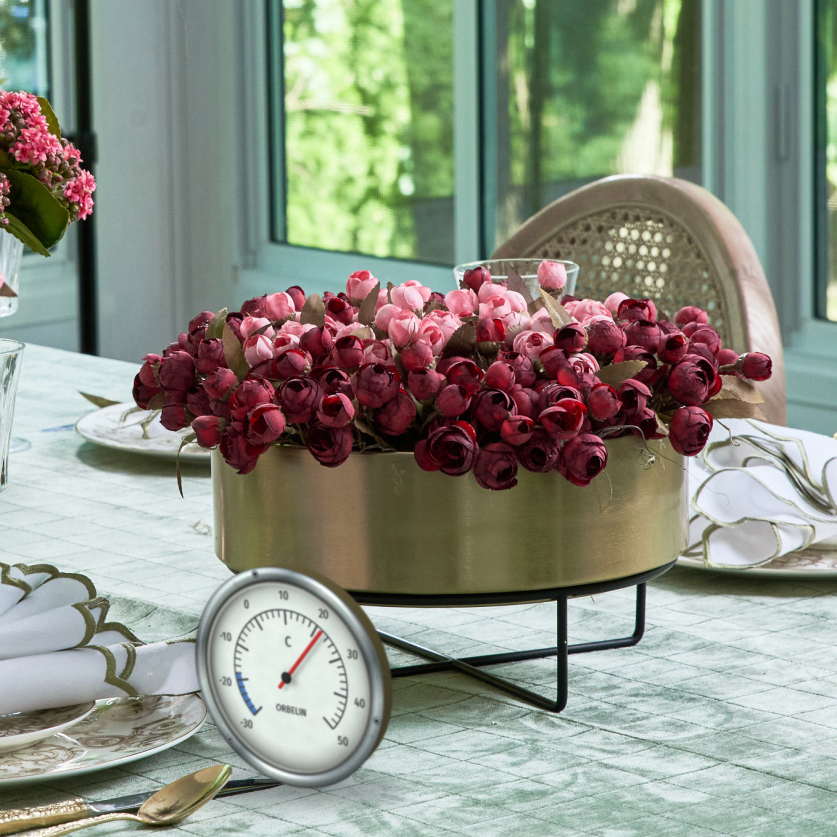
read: 22 °C
